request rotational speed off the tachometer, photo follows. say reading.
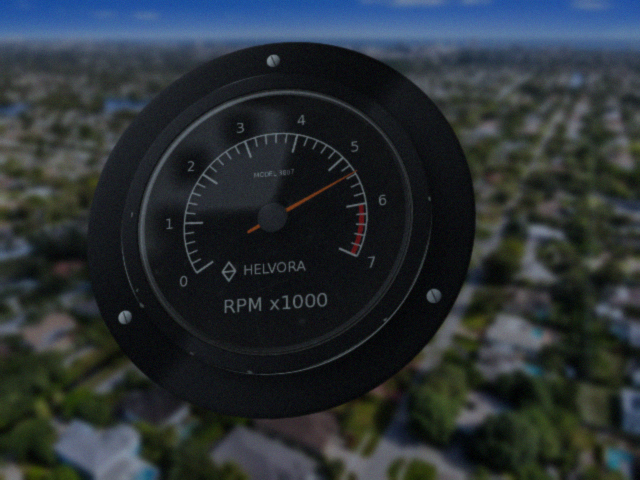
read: 5400 rpm
